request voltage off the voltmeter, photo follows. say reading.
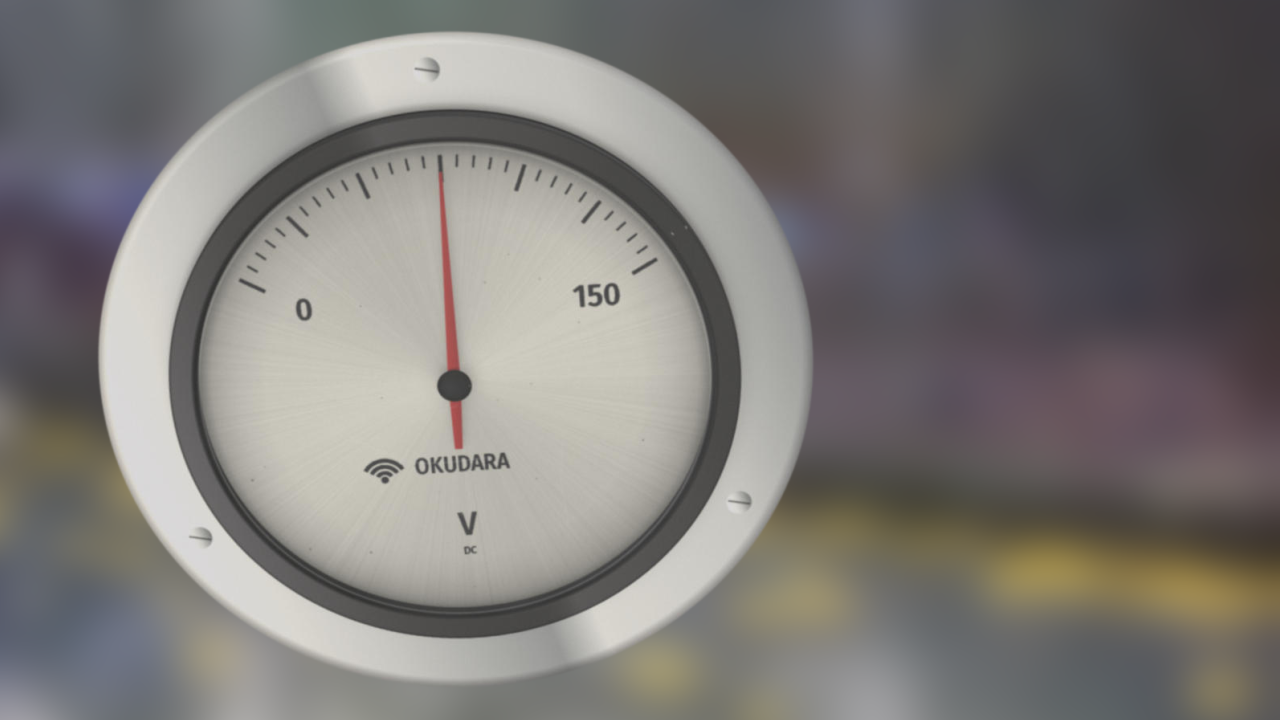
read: 75 V
